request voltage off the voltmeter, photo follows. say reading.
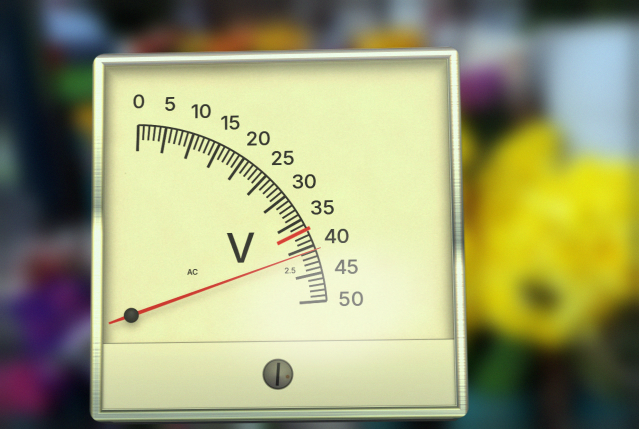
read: 41 V
